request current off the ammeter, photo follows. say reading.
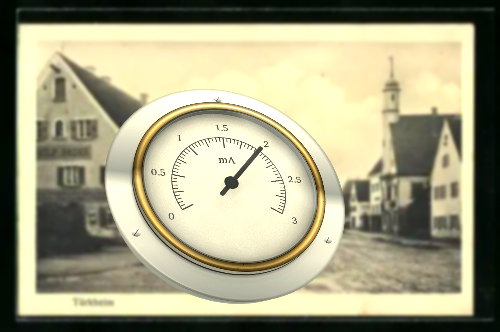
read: 2 mA
